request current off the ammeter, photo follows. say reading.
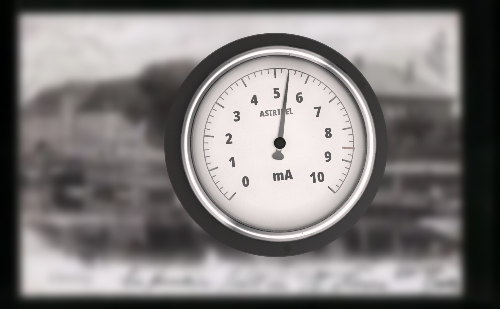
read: 5.4 mA
